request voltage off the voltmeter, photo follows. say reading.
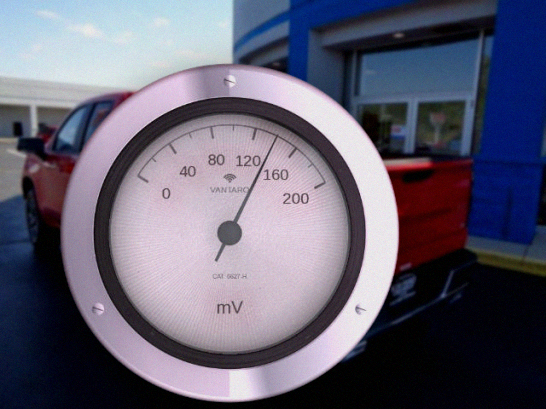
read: 140 mV
